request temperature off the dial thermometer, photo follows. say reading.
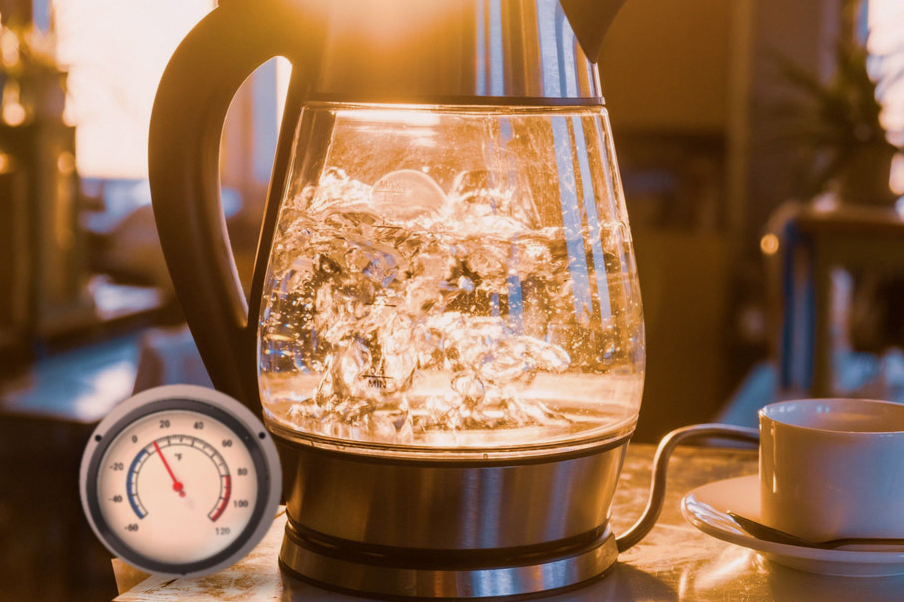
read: 10 °F
